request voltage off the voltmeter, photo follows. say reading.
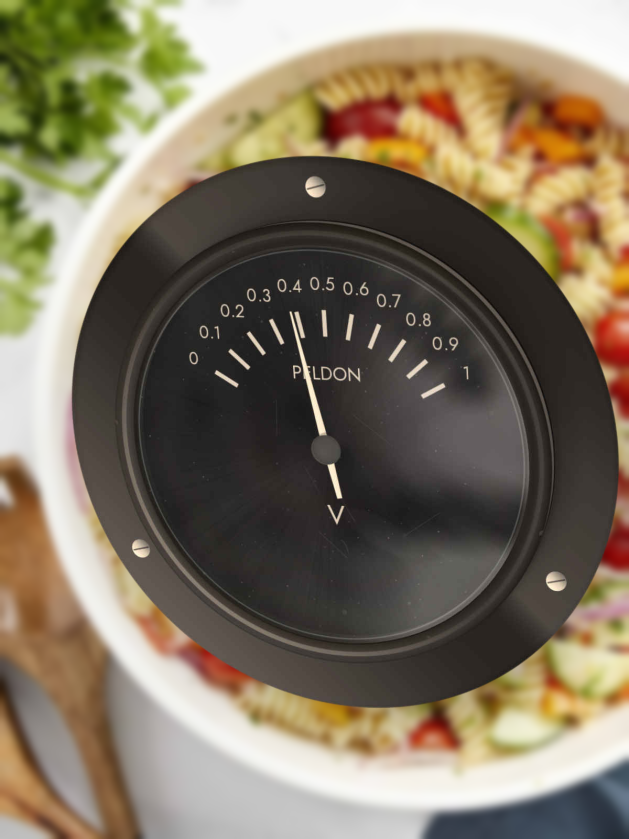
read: 0.4 V
